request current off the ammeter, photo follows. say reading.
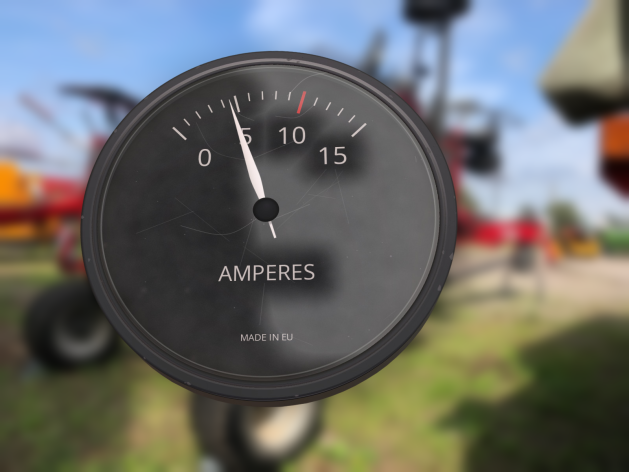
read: 4.5 A
